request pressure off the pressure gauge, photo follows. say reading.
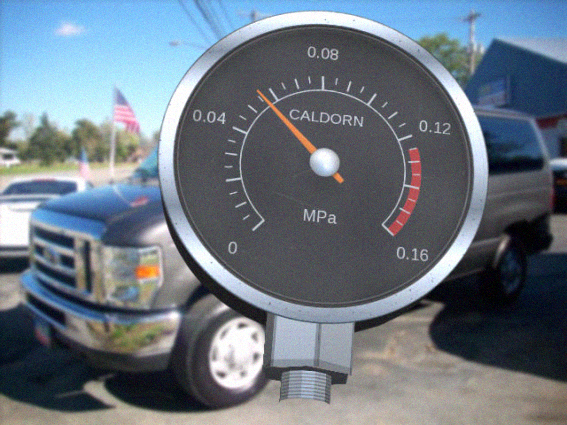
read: 0.055 MPa
